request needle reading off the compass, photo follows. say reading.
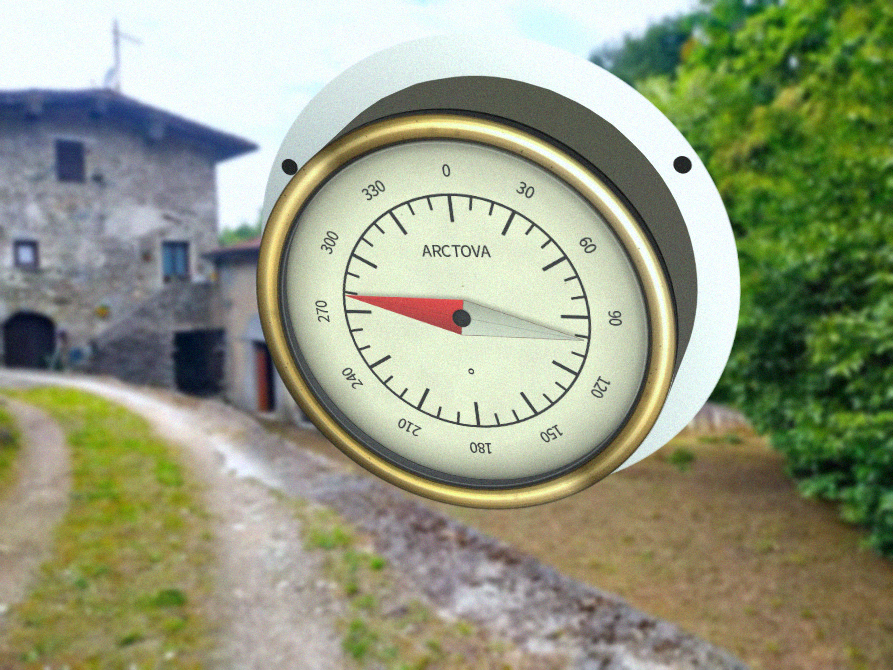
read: 280 °
